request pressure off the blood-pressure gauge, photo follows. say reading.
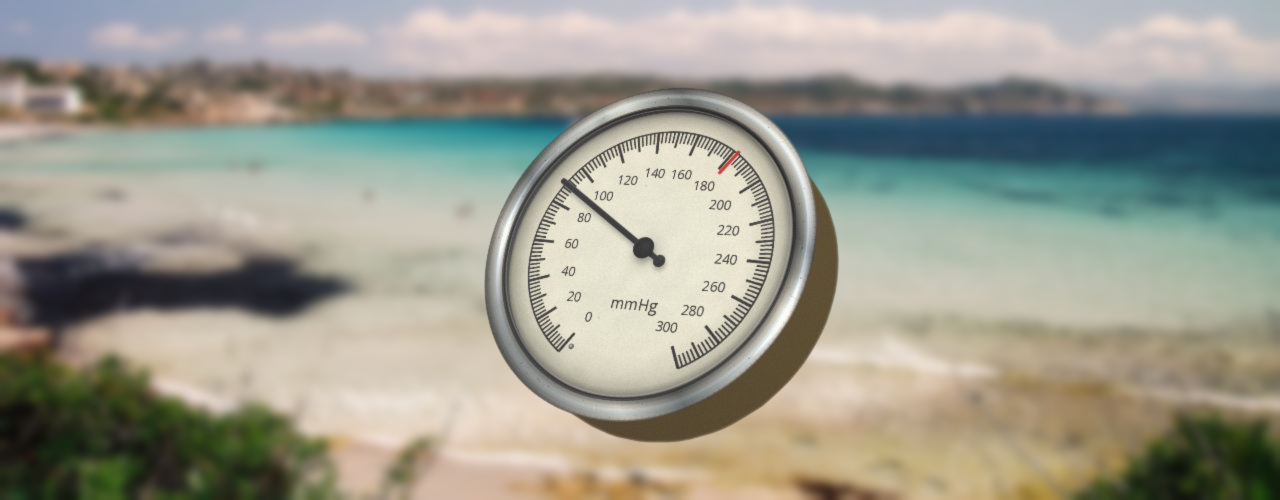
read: 90 mmHg
